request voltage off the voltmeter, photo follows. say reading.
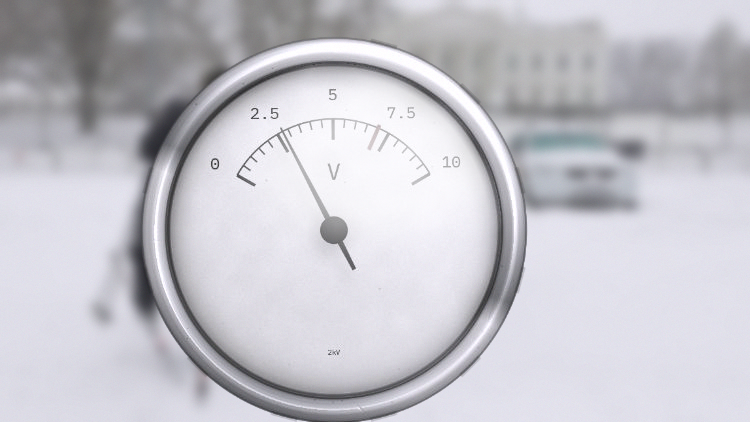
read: 2.75 V
